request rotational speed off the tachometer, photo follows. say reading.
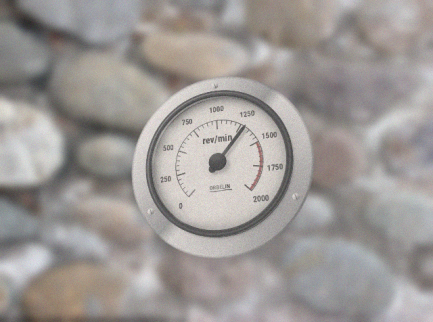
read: 1300 rpm
